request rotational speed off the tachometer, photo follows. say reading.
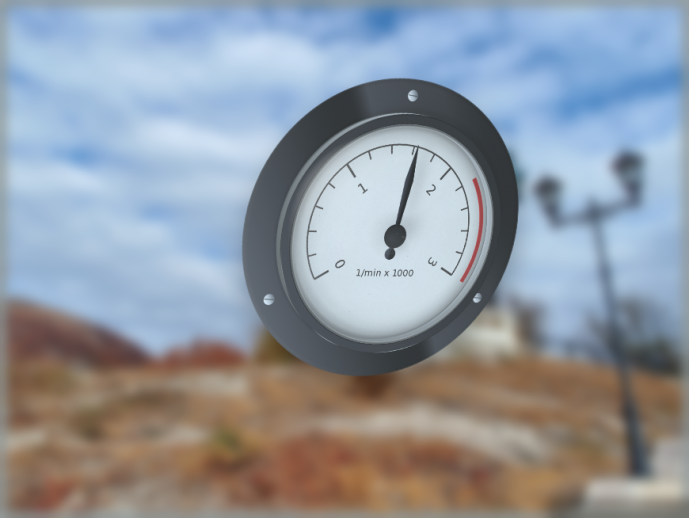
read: 1600 rpm
